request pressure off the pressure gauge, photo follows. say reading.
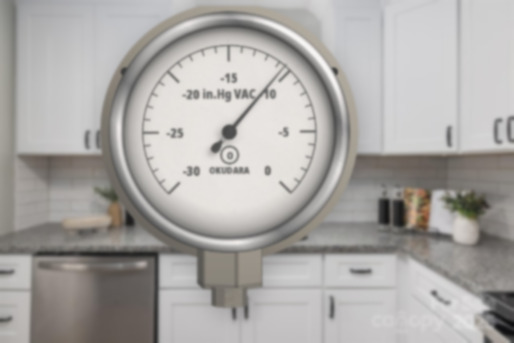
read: -10.5 inHg
